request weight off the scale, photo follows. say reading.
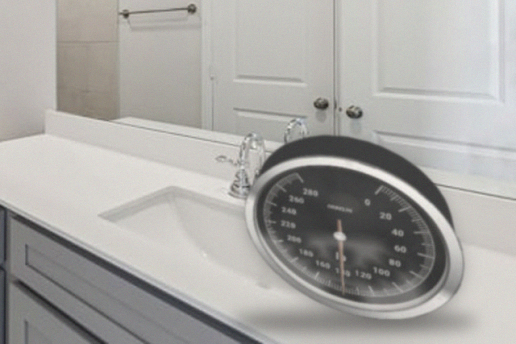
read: 140 lb
